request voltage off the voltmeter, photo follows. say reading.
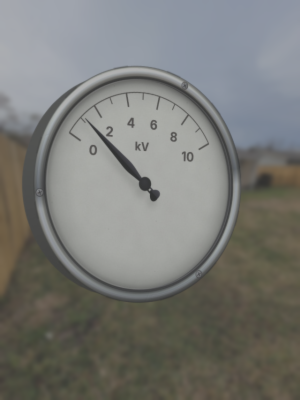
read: 1 kV
